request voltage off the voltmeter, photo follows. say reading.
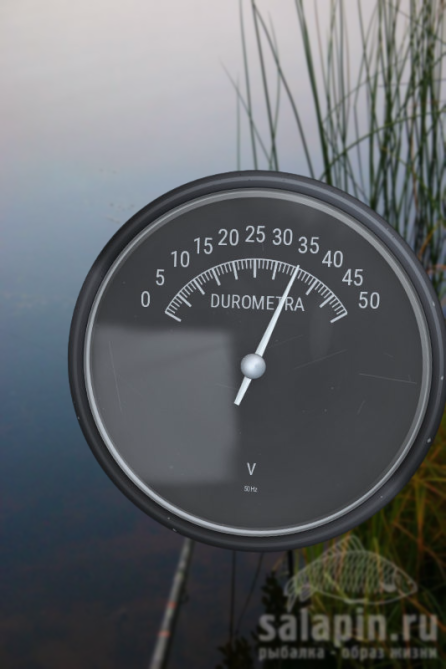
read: 35 V
